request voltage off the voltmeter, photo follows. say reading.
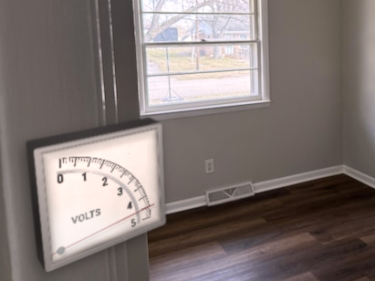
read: 4.5 V
